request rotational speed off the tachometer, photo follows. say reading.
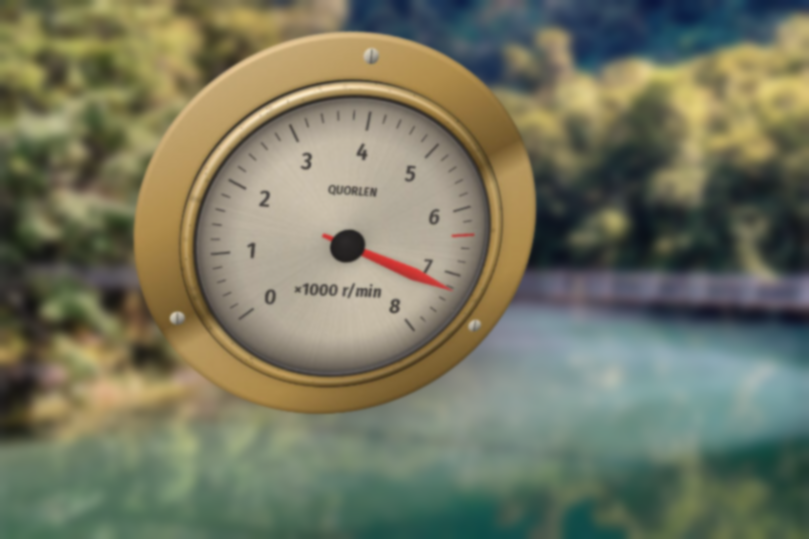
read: 7200 rpm
